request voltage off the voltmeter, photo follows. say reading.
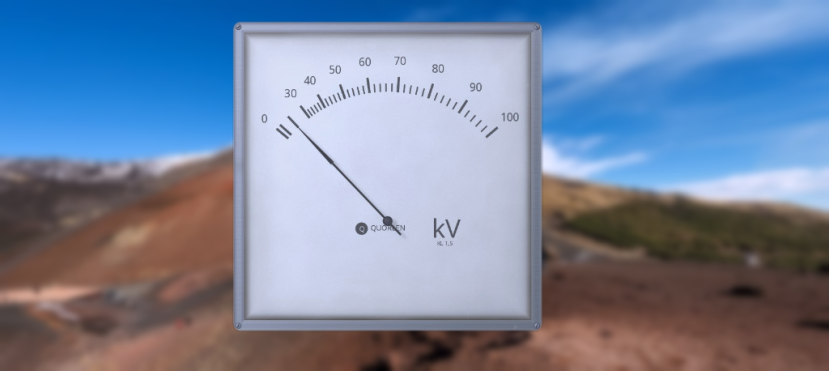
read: 20 kV
